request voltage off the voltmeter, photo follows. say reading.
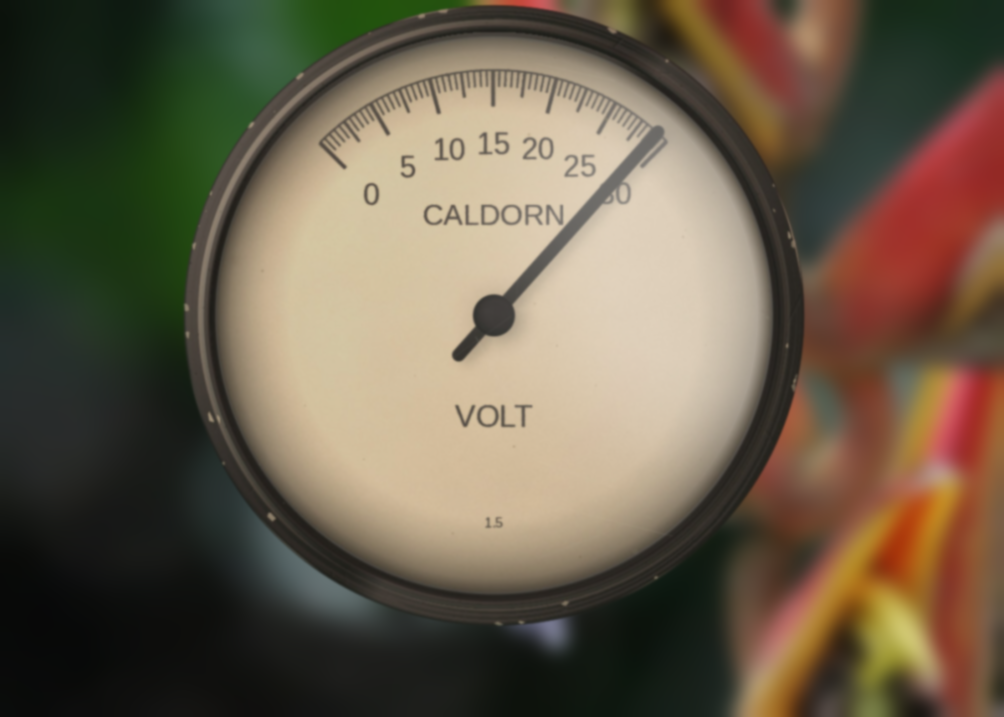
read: 29 V
